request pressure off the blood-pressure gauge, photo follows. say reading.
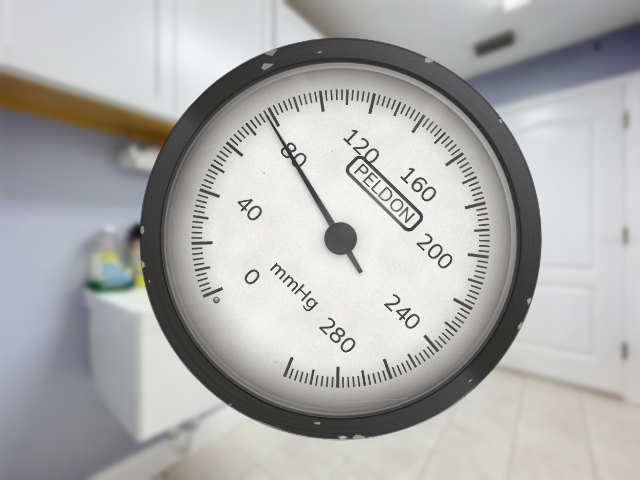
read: 78 mmHg
